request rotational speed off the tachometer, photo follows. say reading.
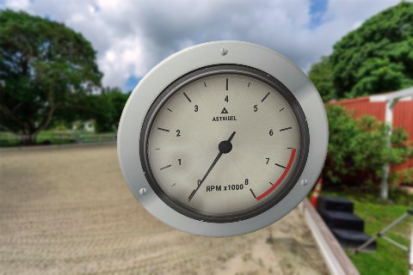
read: 0 rpm
